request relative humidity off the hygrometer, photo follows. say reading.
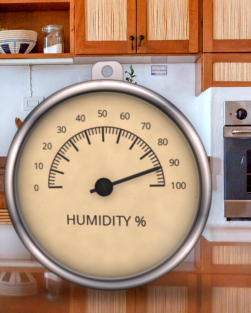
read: 90 %
